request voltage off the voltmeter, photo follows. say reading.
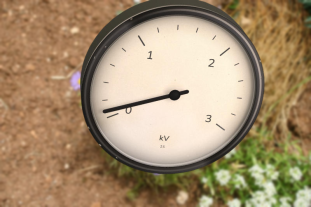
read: 0.1 kV
